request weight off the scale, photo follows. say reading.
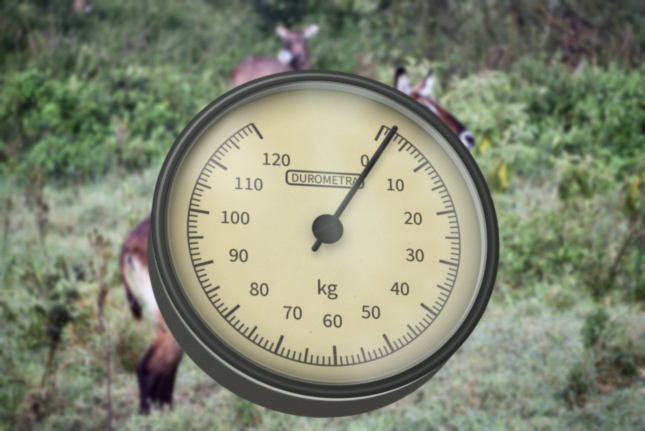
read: 2 kg
